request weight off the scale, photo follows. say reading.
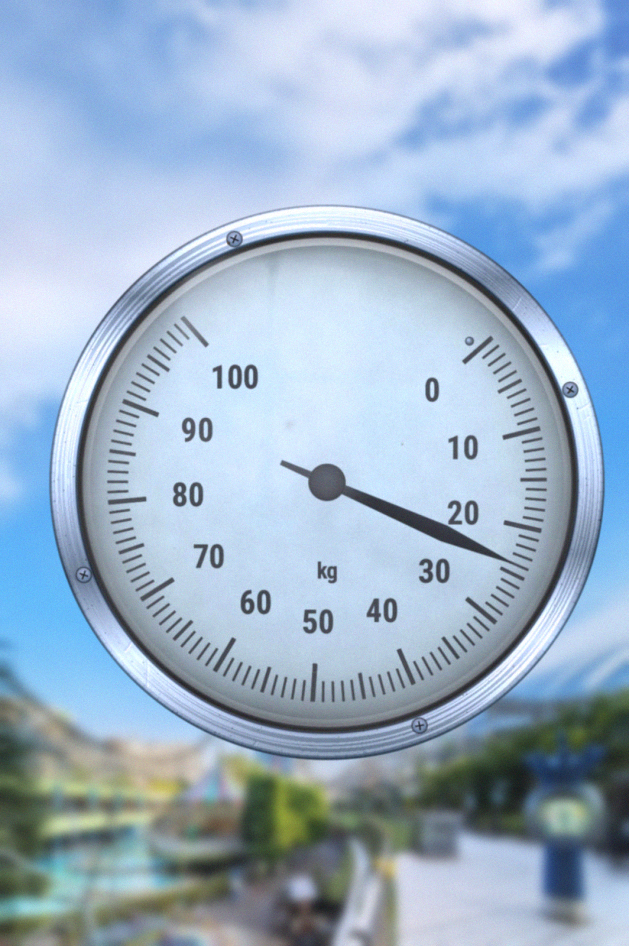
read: 24 kg
